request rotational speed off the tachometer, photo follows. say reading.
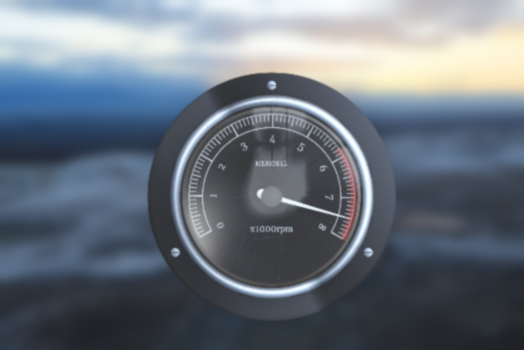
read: 7500 rpm
